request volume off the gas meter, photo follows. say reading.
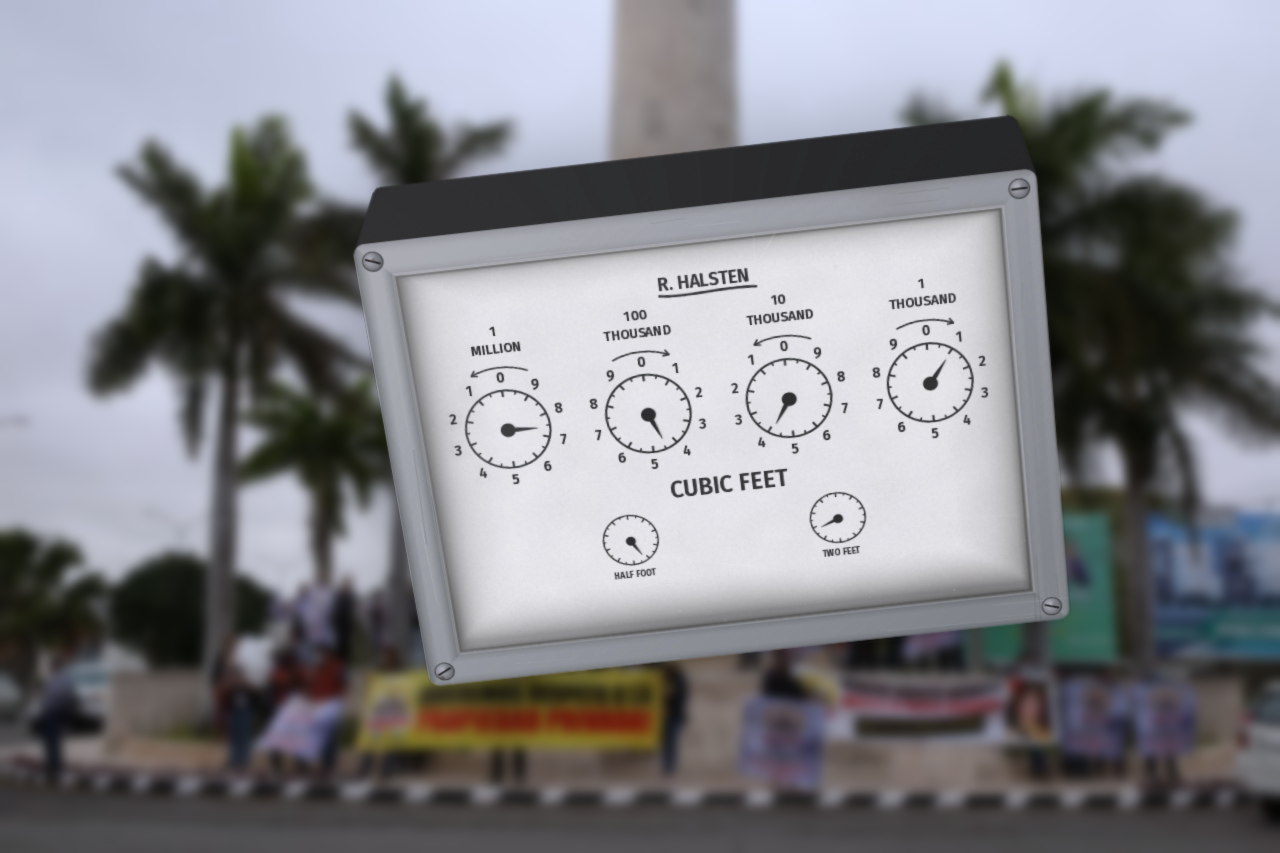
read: 744100 ft³
